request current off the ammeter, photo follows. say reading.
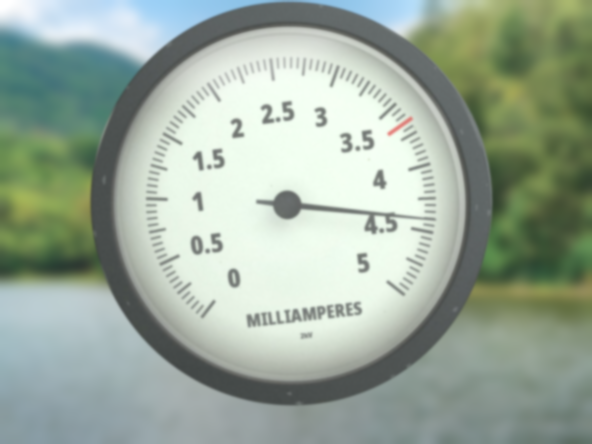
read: 4.4 mA
